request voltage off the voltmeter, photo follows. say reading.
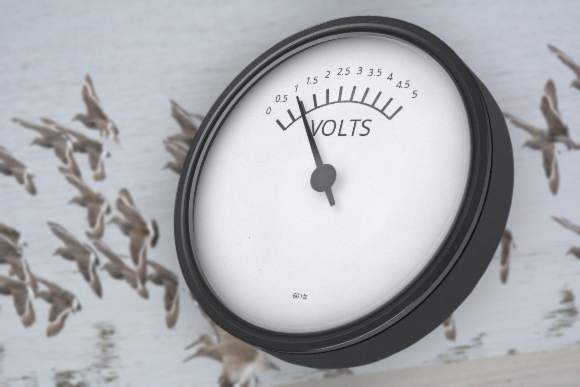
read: 1 V
